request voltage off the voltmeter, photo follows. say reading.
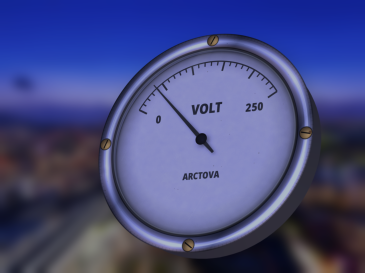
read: 40 V
